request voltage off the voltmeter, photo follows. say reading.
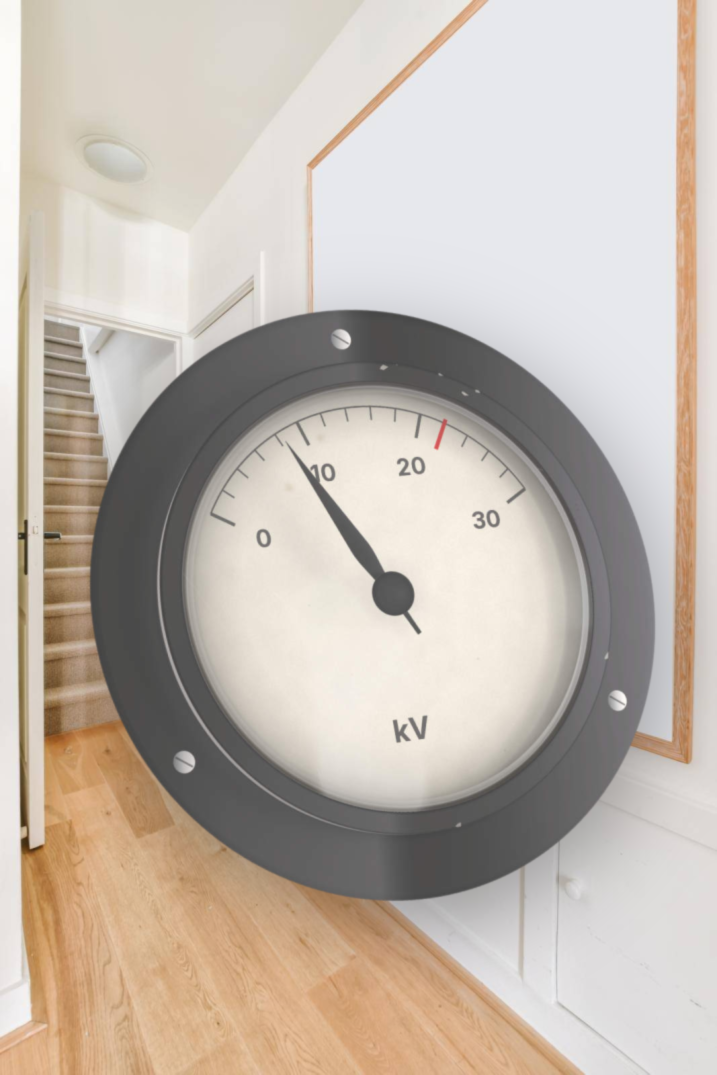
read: 8 kV
